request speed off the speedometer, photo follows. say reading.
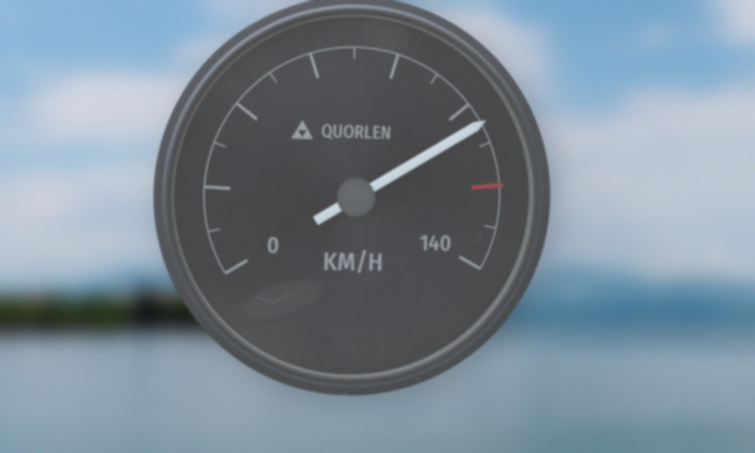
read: 105 km/h
